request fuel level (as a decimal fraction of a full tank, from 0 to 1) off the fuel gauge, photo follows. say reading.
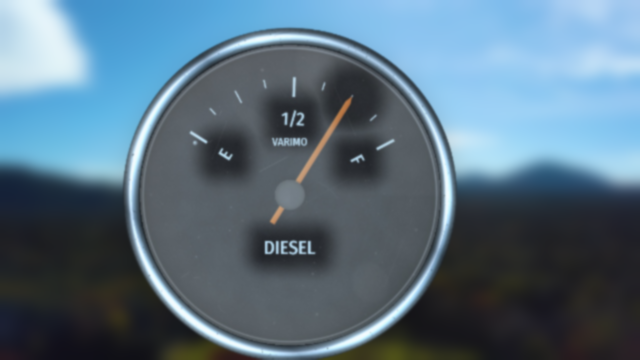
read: 0.75
